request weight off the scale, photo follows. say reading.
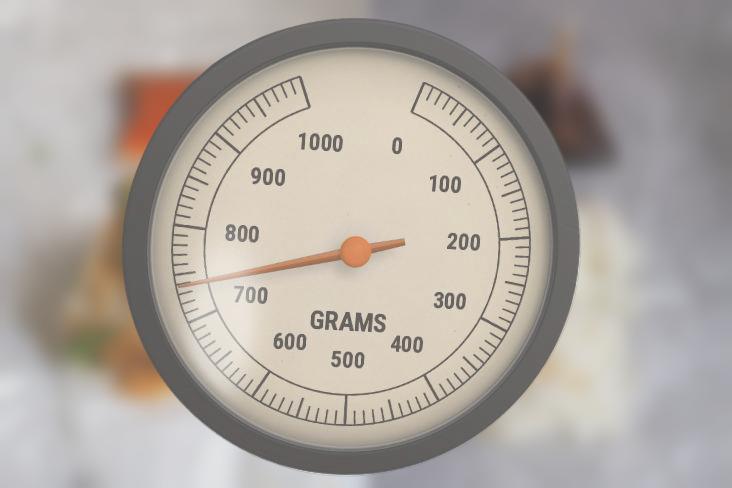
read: 740 g
